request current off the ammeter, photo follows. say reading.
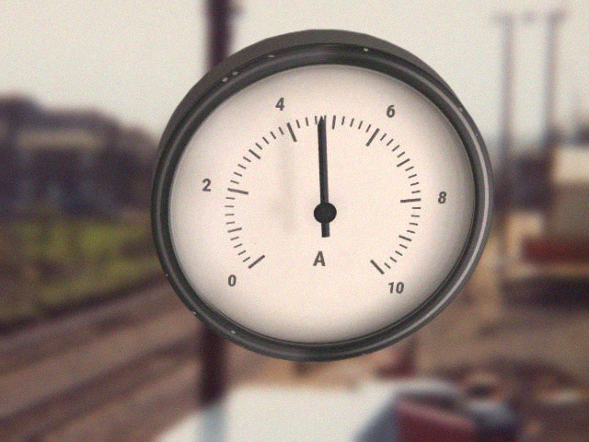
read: 4.7 A
